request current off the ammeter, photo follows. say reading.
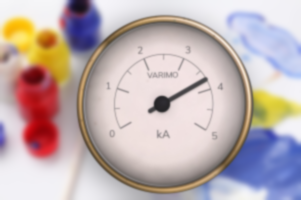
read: 3.75 kA
